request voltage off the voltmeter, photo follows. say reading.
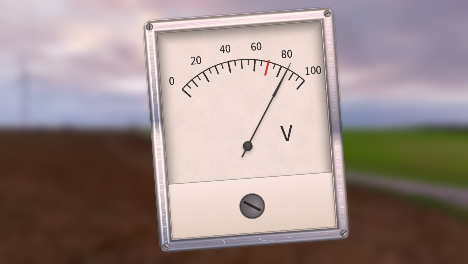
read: 85 V
